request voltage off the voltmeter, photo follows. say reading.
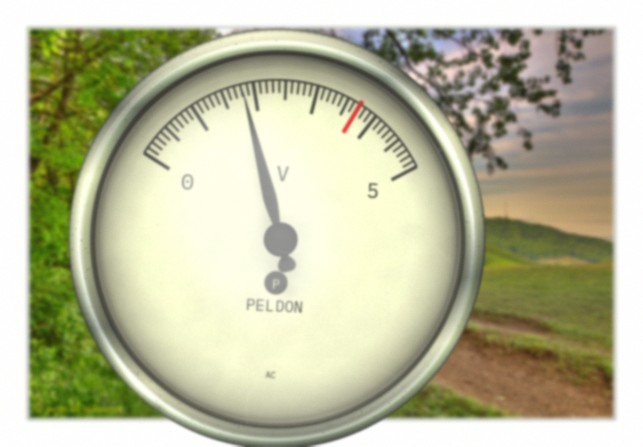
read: 1.8 V
